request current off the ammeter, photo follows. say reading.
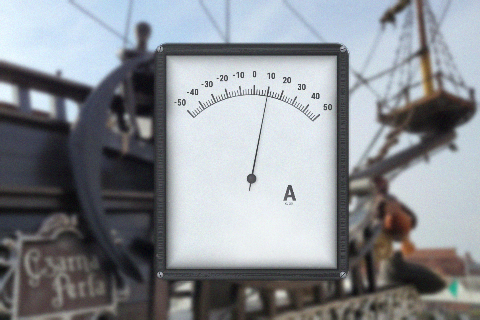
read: 10 A
